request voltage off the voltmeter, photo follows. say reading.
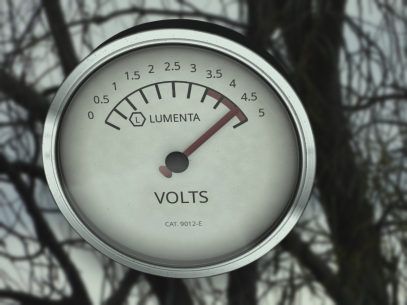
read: 4.5 V
